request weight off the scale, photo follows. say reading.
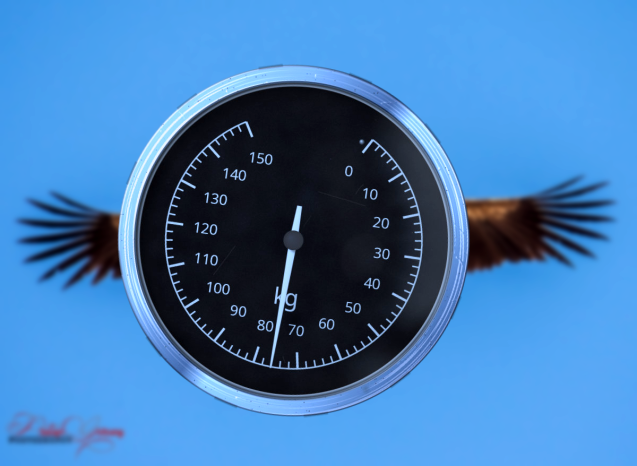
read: 76 kg
